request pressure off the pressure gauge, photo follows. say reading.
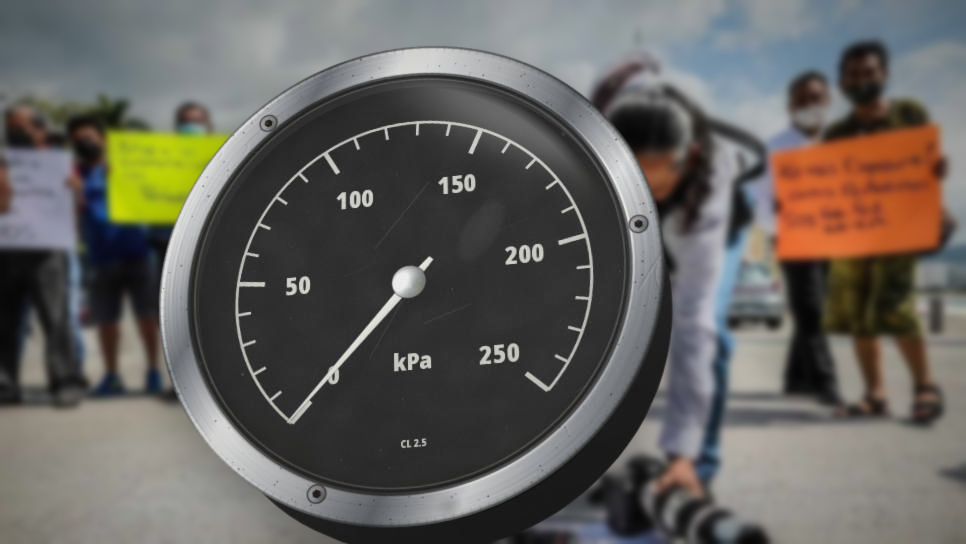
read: 0 kPa
